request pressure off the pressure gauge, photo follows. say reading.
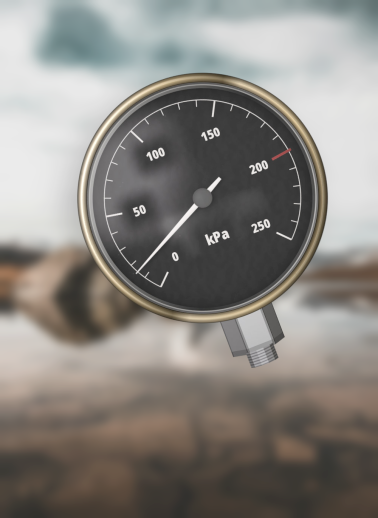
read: 15 kPa
